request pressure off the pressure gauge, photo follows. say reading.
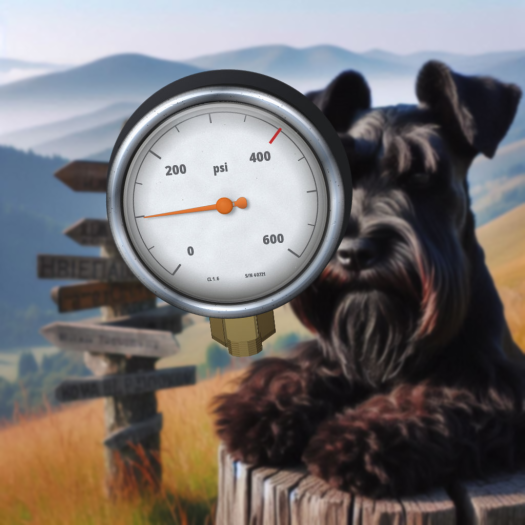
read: 100 psi
